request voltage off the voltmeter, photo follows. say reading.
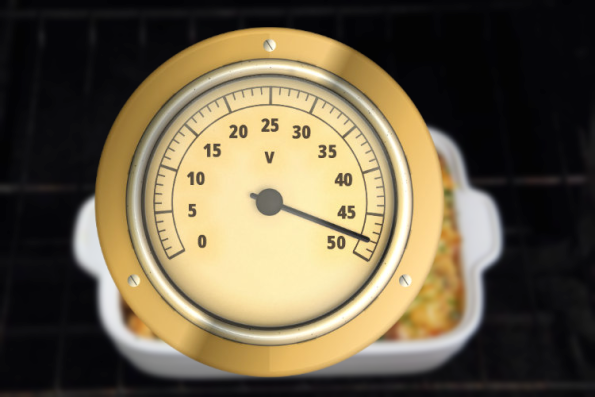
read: 48 V
